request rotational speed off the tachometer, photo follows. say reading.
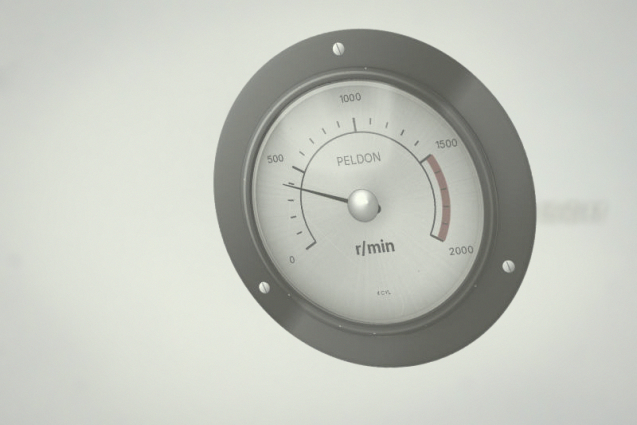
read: 400 rpm
